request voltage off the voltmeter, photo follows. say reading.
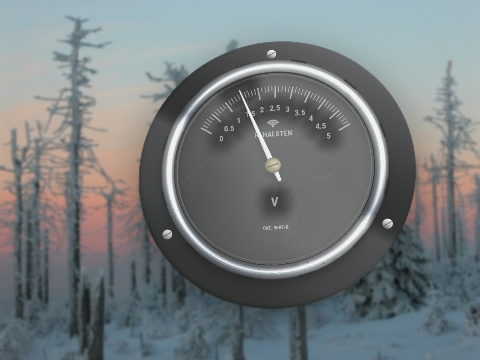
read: 1.5 V
